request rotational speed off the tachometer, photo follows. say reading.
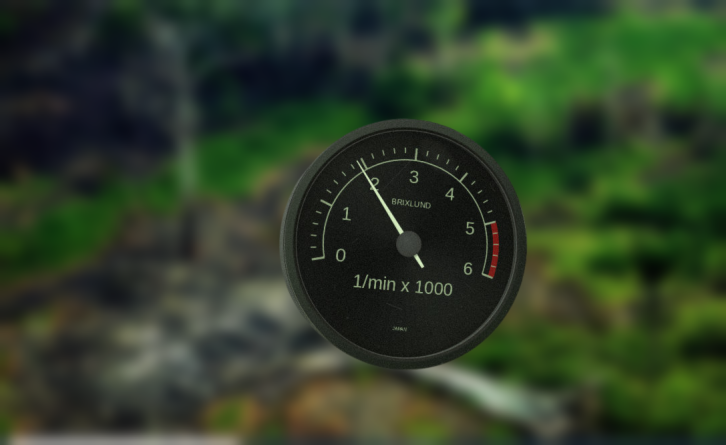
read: 1900 rpm
